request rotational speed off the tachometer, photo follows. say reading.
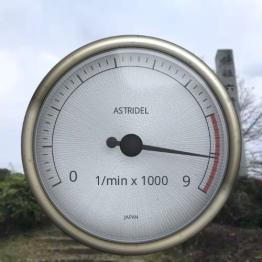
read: 8100 rpm
